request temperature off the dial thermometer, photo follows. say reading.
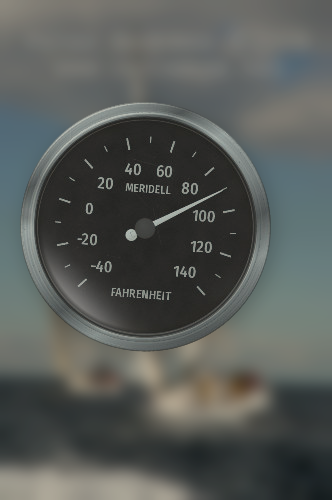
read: 90 °F
